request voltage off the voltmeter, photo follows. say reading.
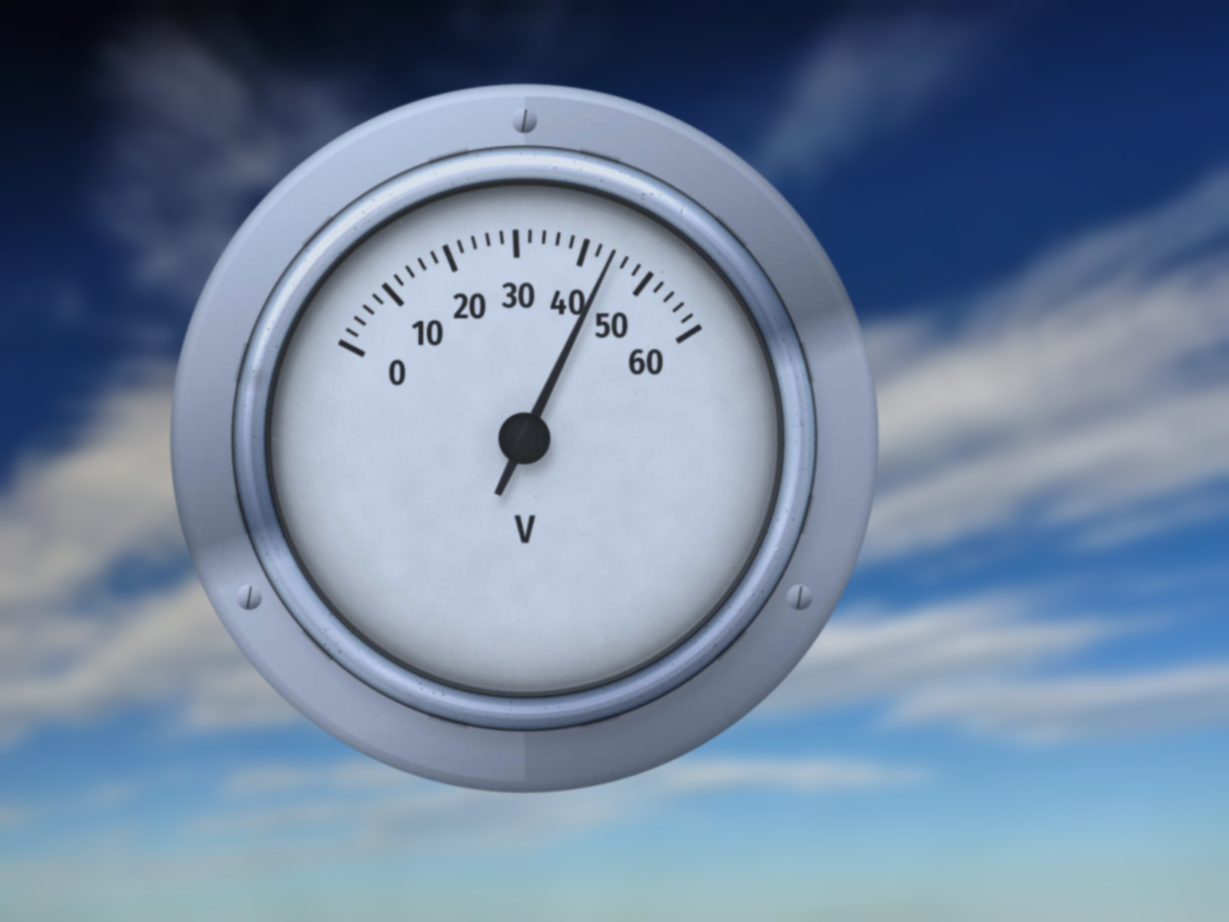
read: 44 V
